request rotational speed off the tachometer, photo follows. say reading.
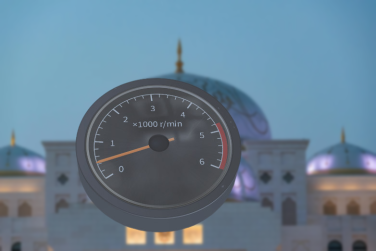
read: 400 rpm
